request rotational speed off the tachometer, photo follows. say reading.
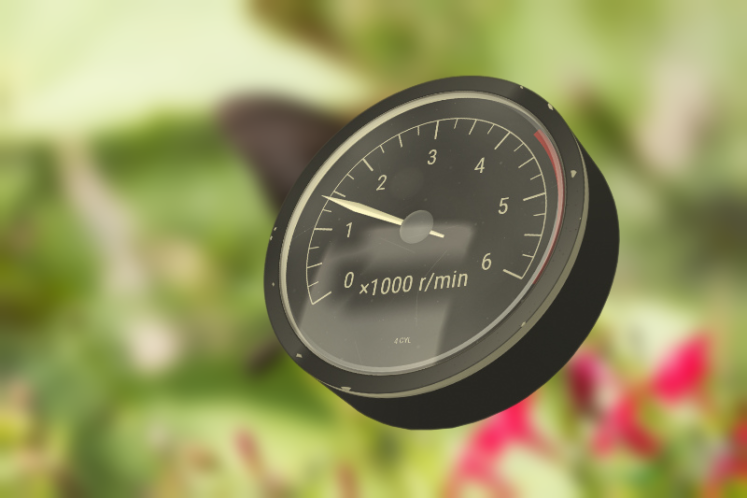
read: 1375 rpm
